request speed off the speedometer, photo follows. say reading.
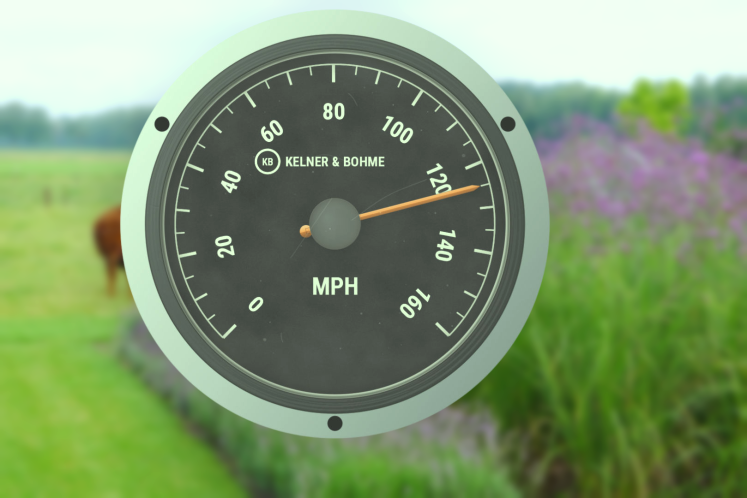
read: 125 mph
